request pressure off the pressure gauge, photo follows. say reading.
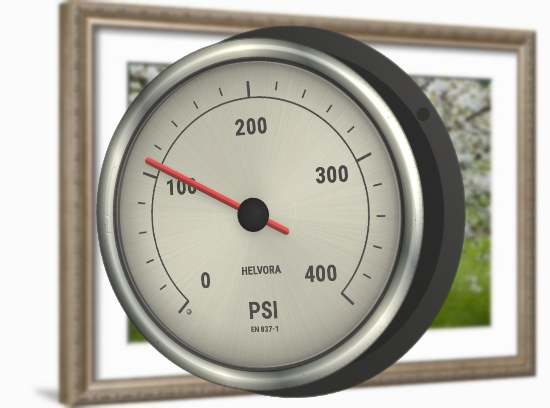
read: 110 psi
